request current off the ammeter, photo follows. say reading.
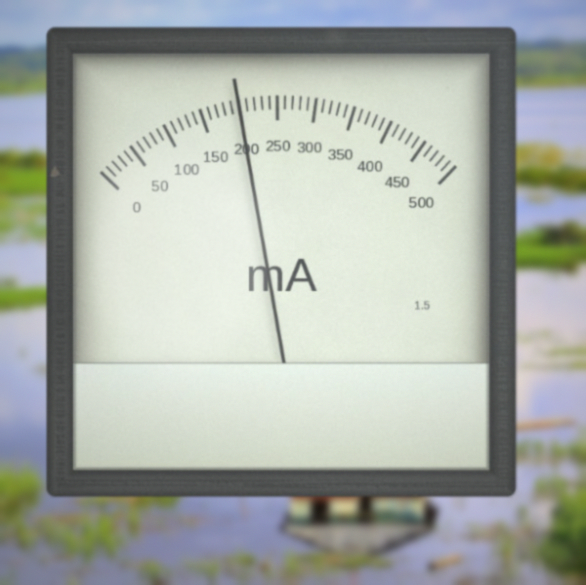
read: 200 mA
